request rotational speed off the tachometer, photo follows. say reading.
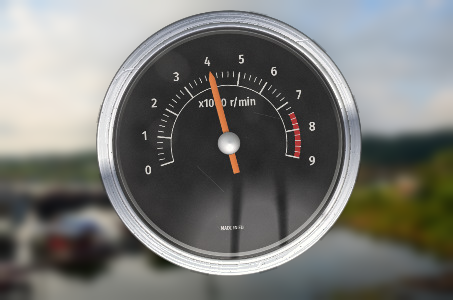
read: 4000 rpm
